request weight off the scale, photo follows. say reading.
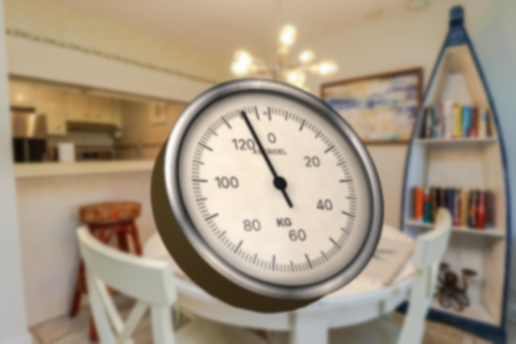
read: 125 kg
